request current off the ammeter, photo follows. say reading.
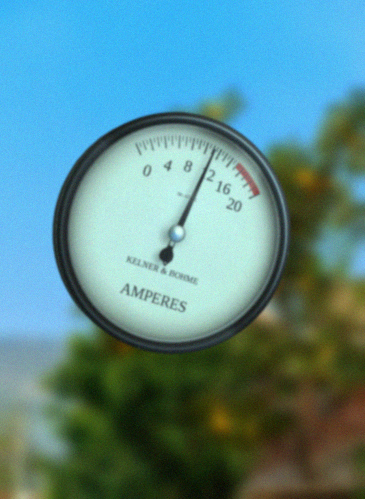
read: 11 A
